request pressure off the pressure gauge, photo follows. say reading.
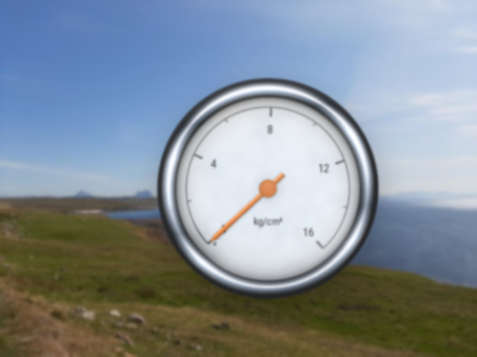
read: 0 kg/cm²
